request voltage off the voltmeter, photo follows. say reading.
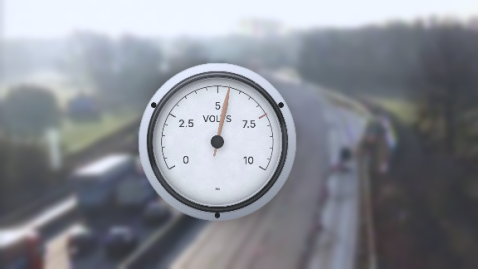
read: 5.5 V
